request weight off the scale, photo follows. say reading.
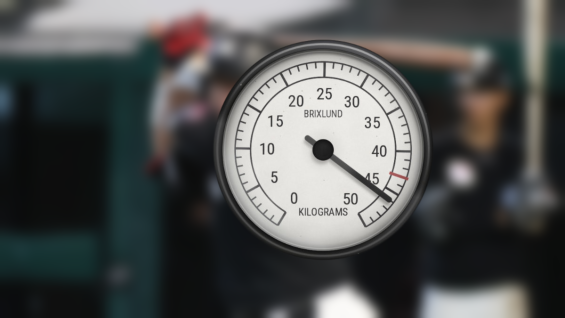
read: 46 kg
